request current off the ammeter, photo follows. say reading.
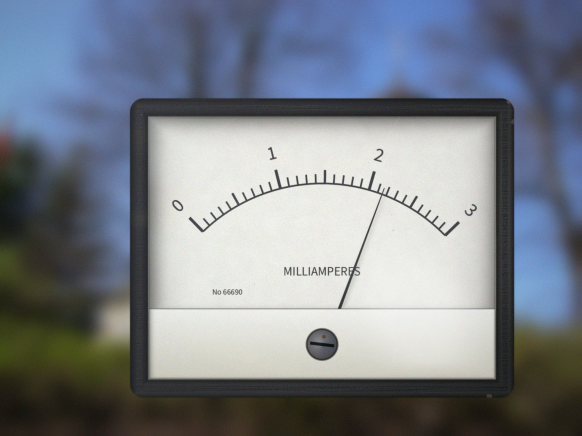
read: 2.15 mA
